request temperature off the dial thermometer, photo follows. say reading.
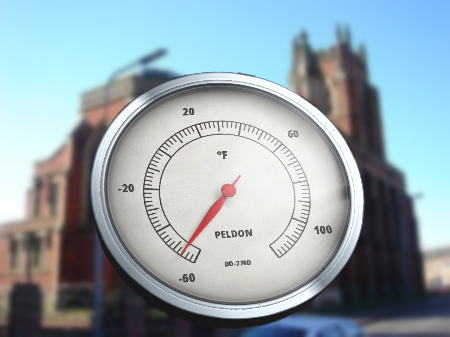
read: -54 °F
